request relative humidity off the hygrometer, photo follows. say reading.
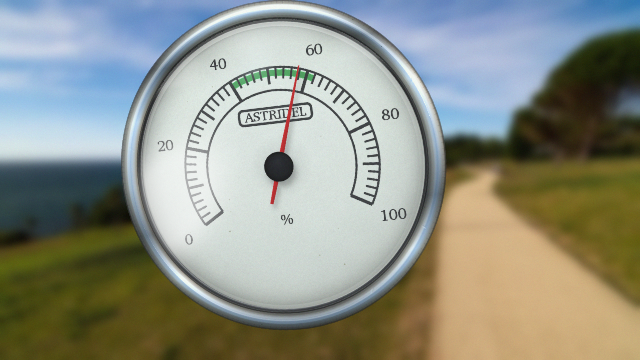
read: 58 %
